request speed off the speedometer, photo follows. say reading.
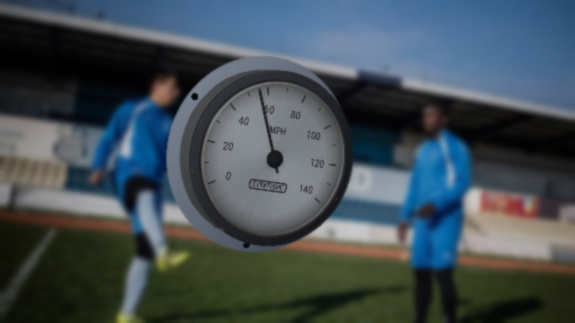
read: 55 mph
